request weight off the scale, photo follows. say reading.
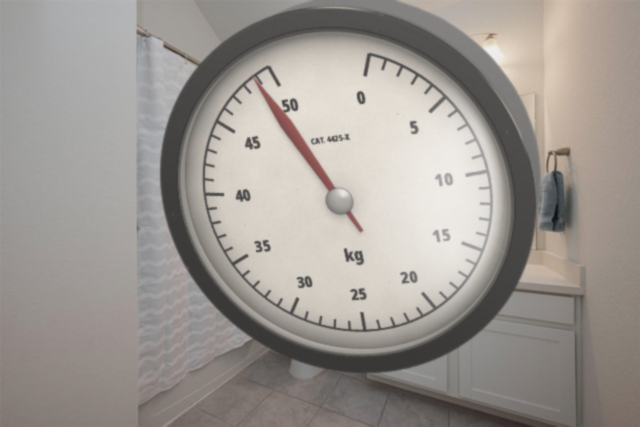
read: 49 kg
